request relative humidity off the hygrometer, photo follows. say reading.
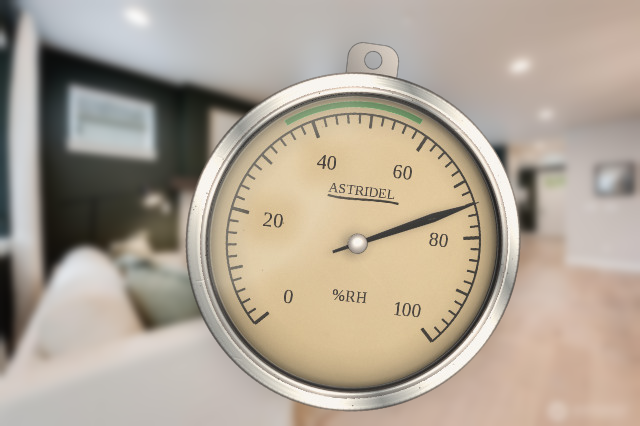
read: 74 %
